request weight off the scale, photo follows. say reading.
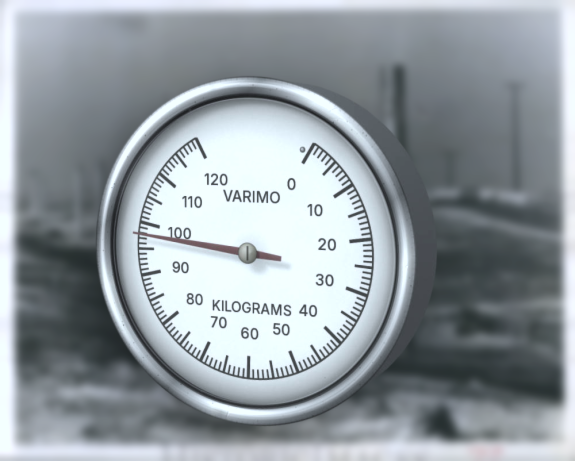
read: 98 kg
